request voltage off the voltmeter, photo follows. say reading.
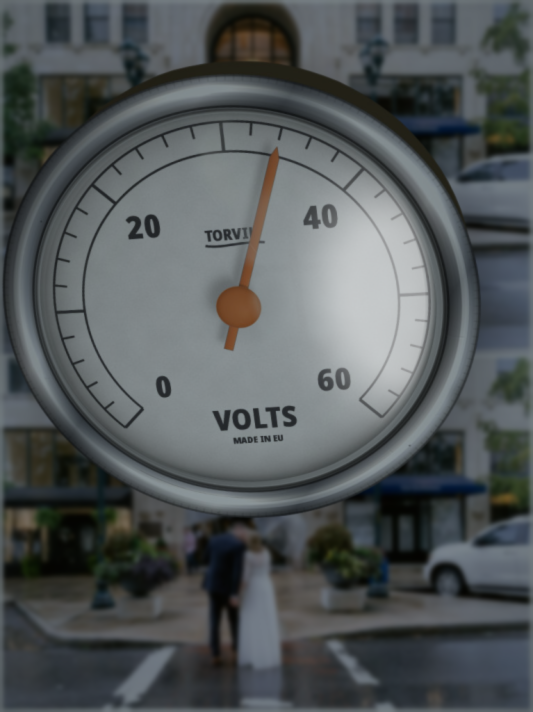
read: 34 V
